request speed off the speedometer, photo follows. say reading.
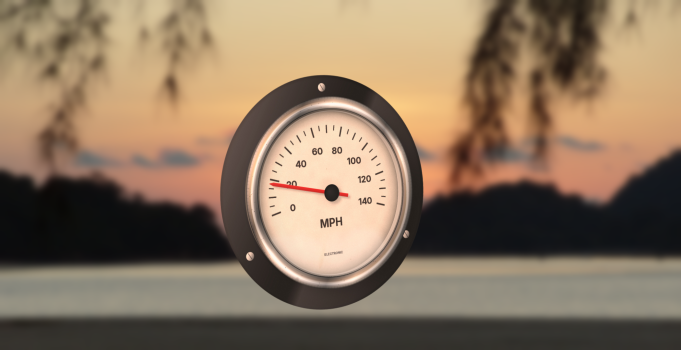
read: 17.5 mph
